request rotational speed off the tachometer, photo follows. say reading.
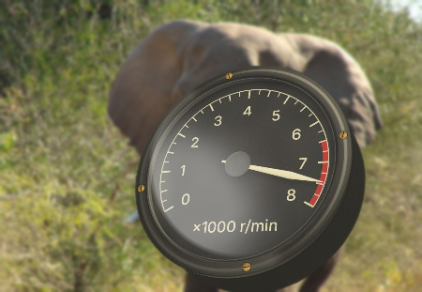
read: 7500 rpm
